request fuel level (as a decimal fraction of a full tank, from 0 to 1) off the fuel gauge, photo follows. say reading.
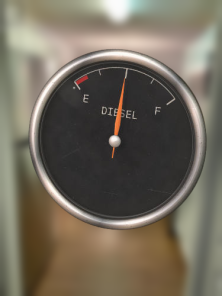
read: 0.5
